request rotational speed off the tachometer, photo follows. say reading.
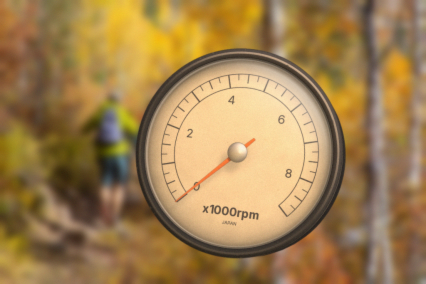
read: 0 rpm
